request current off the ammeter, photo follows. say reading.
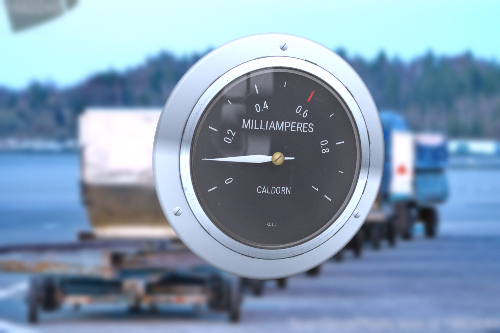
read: 0.1 mA
